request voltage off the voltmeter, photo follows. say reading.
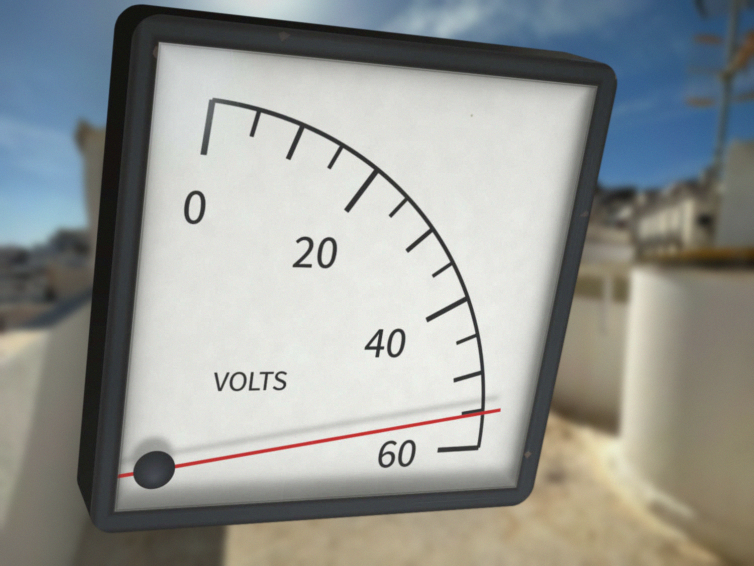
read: 55 V
